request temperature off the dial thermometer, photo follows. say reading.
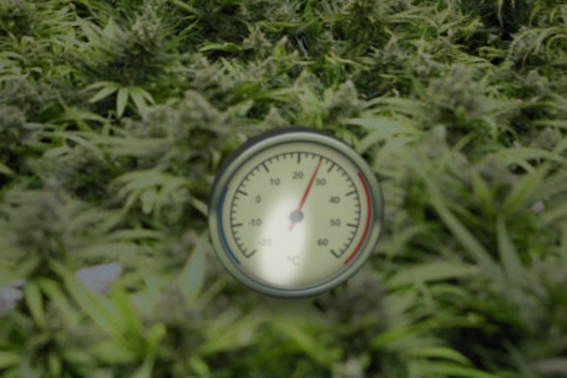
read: 26 °C
